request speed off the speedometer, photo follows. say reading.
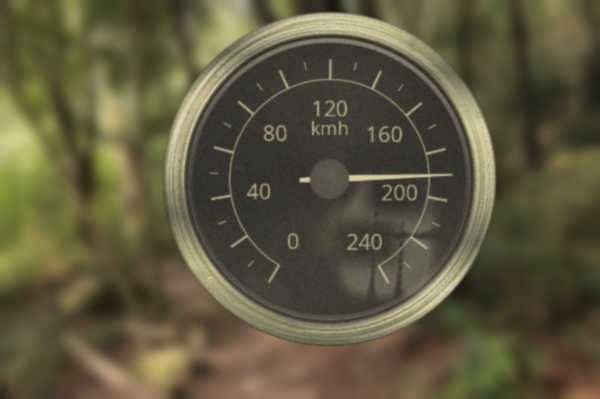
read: 190 km/h
